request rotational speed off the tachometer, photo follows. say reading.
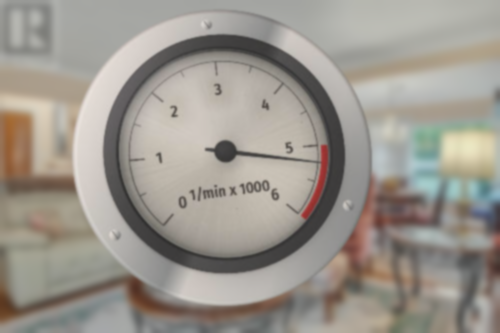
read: 5250 rpm
